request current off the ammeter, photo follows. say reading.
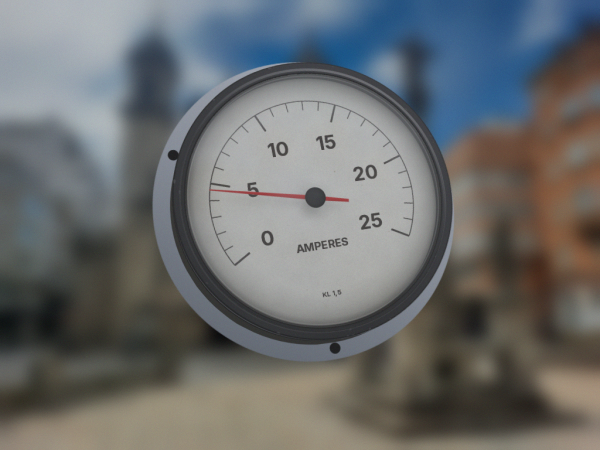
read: 4.5 A
